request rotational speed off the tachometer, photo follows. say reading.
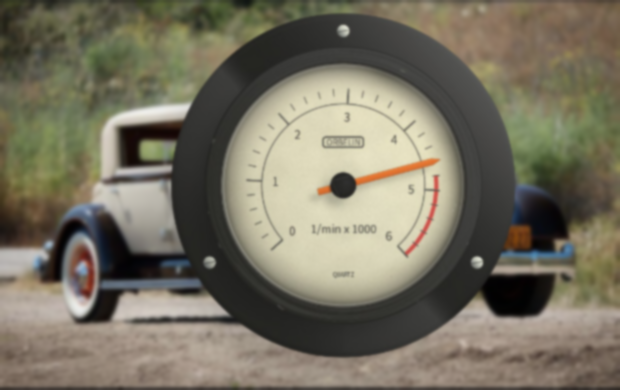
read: 4600 rpm
